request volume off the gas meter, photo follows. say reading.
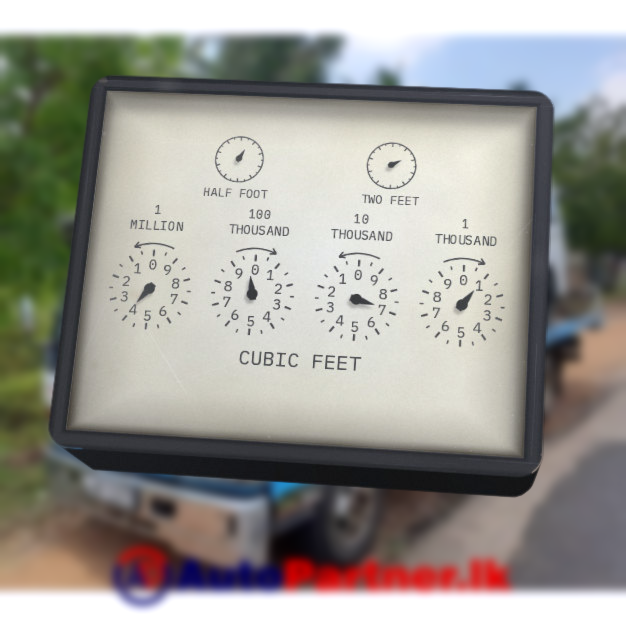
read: 397100 ft³
